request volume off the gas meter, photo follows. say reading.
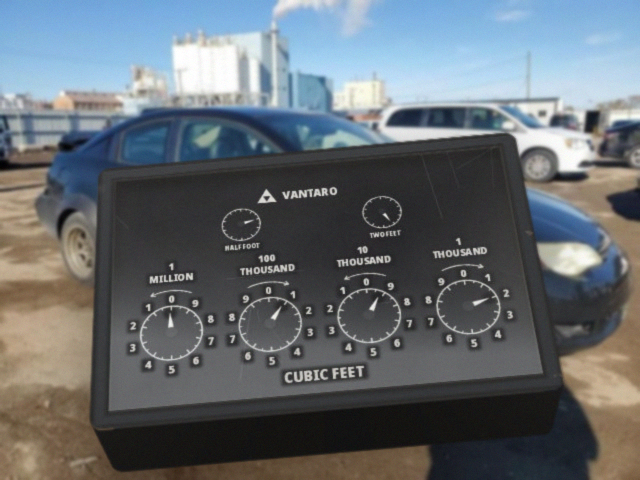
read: 9200 ft³
